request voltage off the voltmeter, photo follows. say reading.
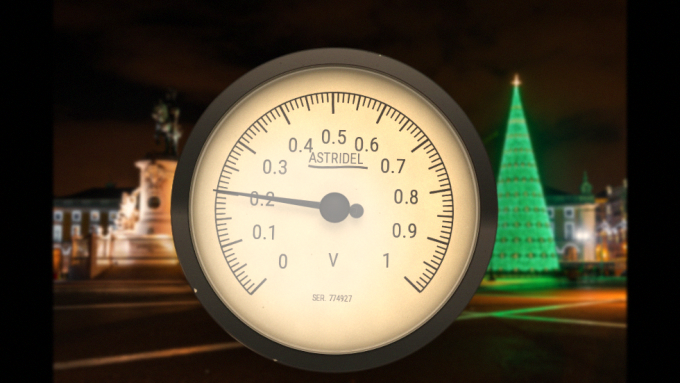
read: 0.2 V
